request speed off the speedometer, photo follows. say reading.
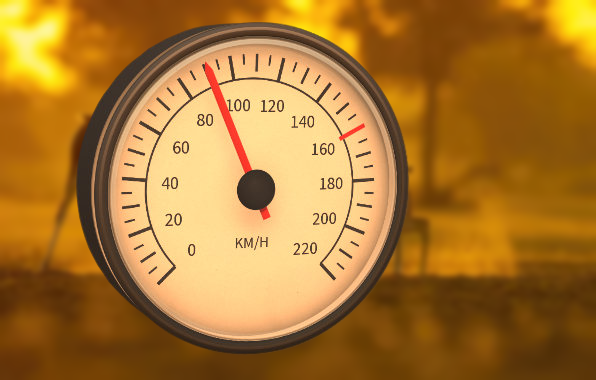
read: 90 km/h
